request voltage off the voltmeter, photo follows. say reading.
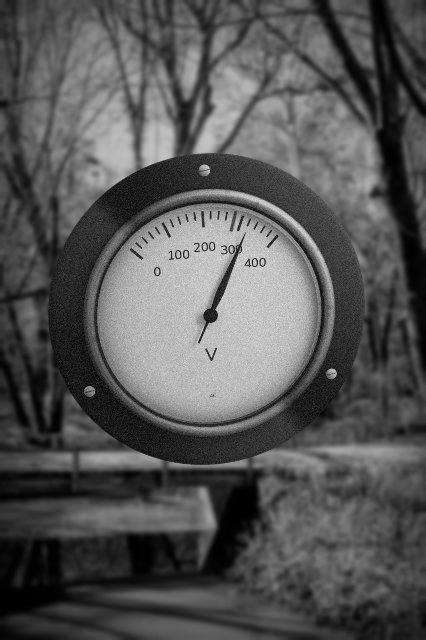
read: 320 V
